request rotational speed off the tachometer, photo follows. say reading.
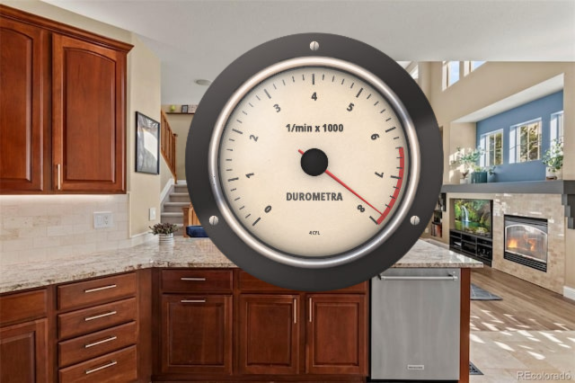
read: 7800 rpm
